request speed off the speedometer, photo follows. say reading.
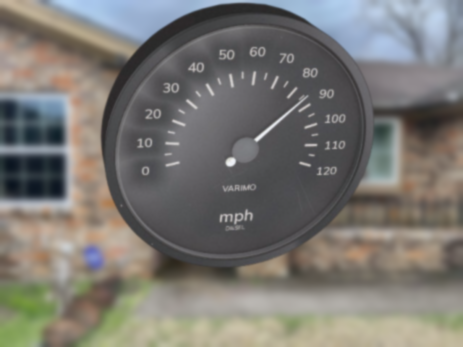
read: 85 mph
